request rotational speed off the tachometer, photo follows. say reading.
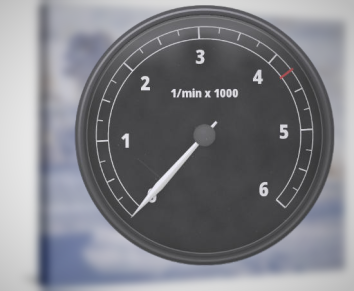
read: 0 rpm
